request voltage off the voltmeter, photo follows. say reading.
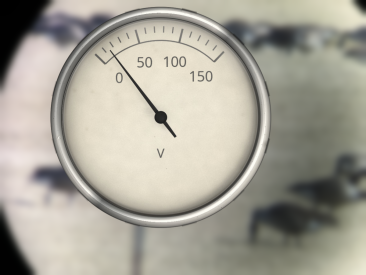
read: 15 V
